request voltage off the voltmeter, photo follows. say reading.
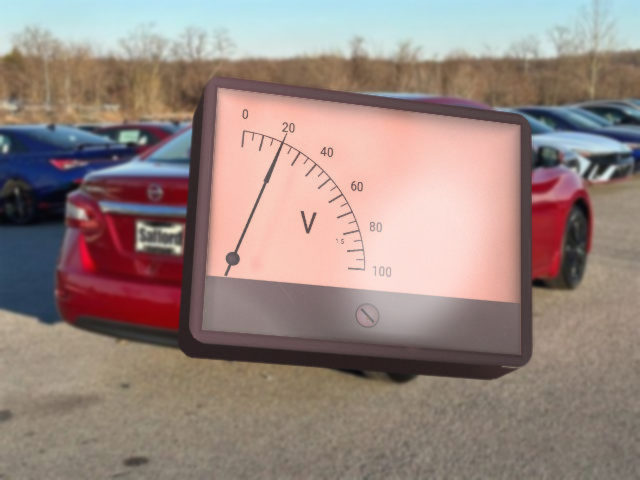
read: 20 V
